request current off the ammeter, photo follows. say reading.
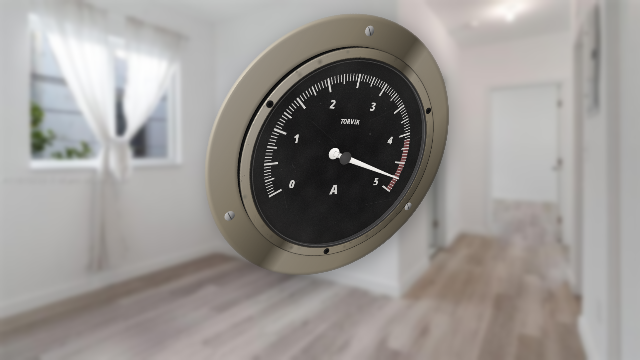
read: 4.75 A
